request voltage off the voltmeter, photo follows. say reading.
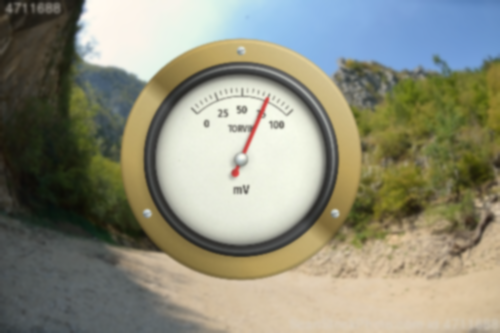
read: 75 mV
